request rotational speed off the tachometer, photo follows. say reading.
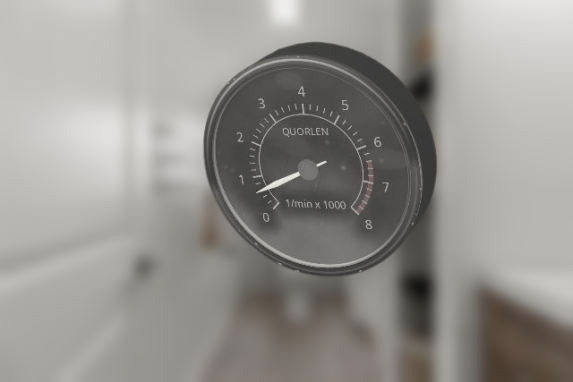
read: 600 rpm
